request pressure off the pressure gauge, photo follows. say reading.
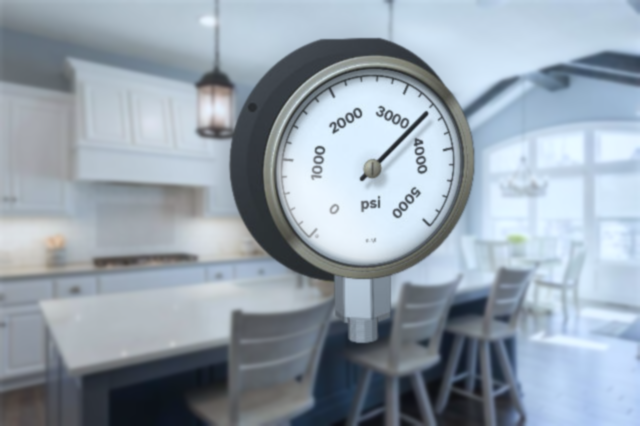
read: 3400 psi
